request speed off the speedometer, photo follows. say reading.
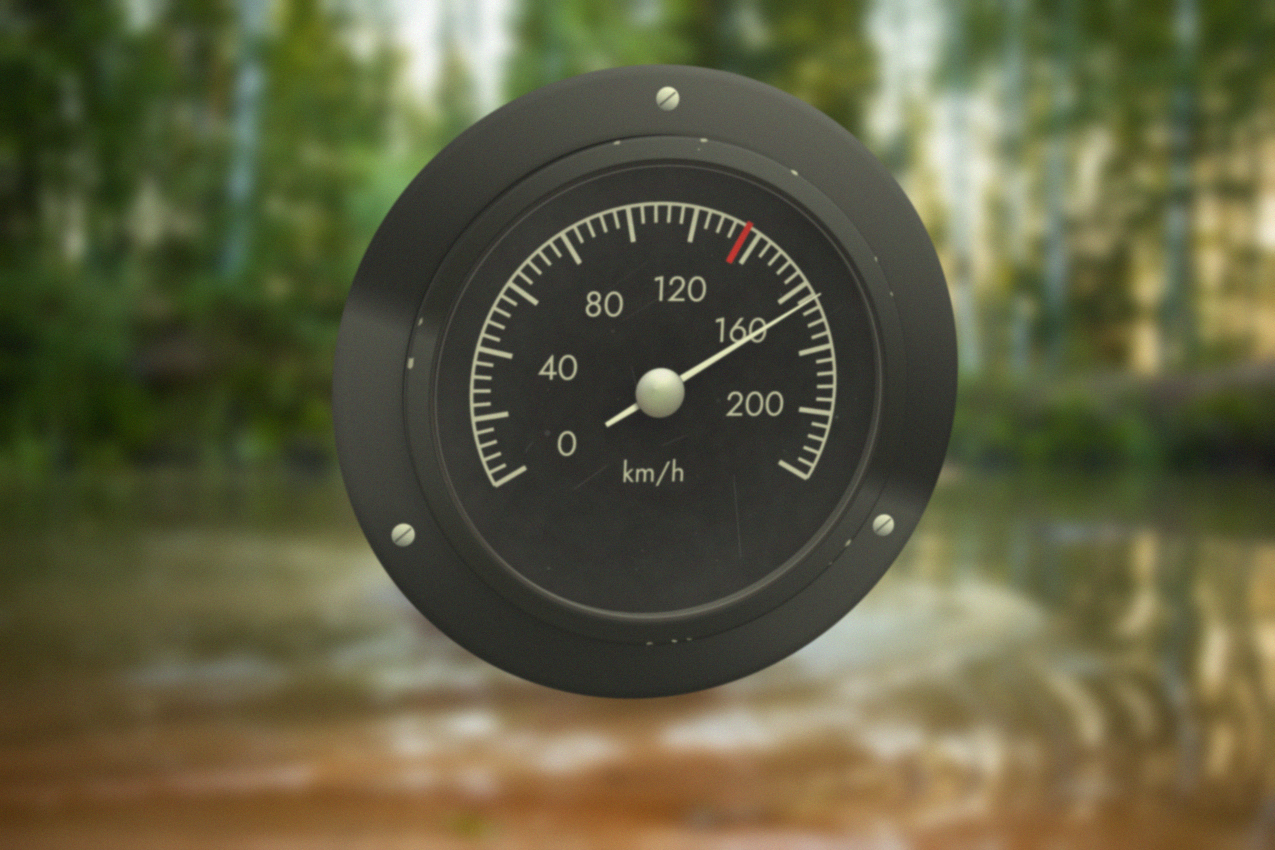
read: 164 km/h
